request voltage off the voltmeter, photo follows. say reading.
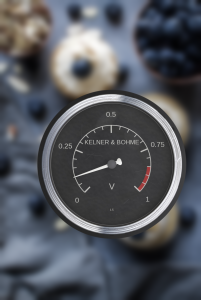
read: 0.1 V
